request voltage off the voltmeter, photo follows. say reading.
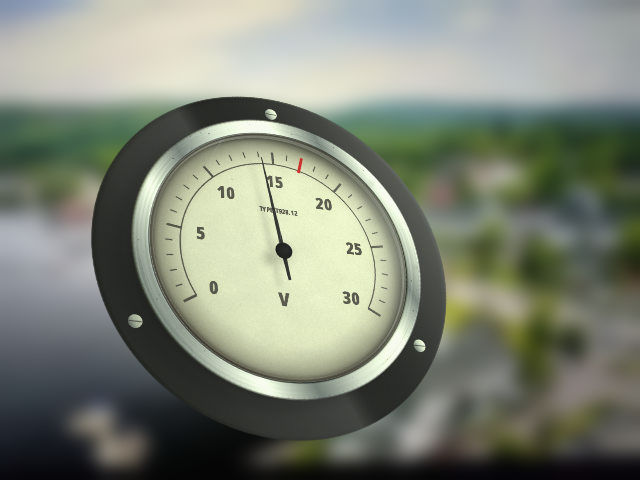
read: 14 V
